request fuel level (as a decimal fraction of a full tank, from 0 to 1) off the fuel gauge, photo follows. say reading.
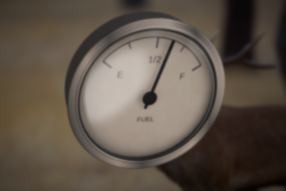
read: 0.625
